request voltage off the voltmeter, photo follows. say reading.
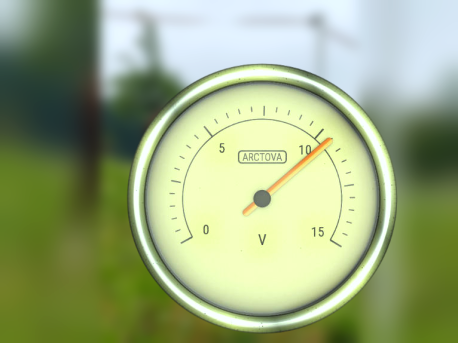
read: 10.5 V
